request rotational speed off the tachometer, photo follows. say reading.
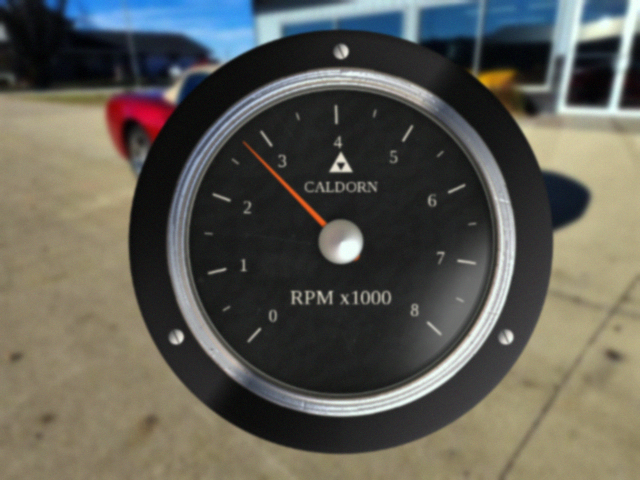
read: 2750 rpm
